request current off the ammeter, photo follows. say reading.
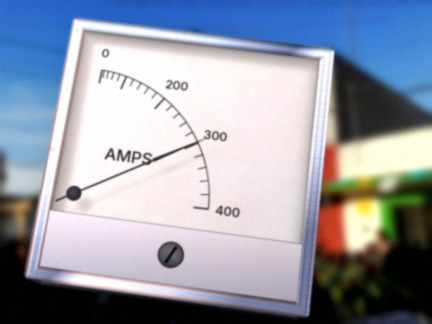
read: 300 A
